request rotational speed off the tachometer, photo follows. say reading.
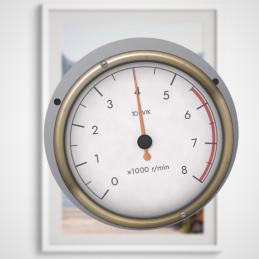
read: 4000 rpm
